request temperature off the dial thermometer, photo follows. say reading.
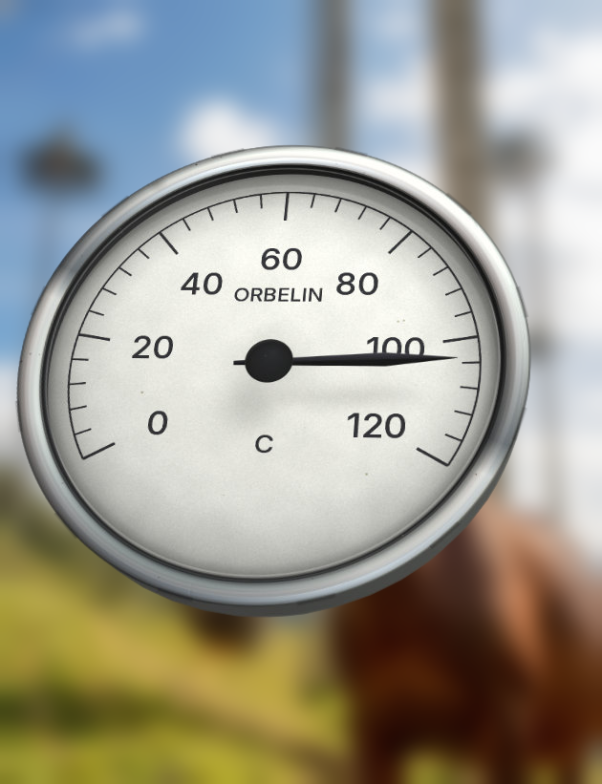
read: 104 °C
